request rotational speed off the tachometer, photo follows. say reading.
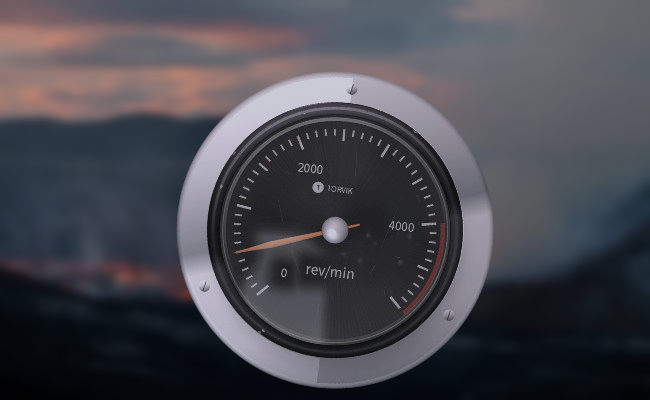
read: 500 rpm
